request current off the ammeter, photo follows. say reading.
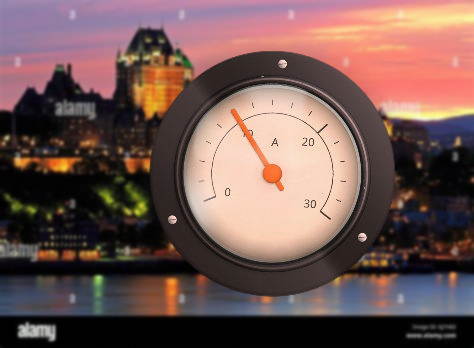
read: 10 A
